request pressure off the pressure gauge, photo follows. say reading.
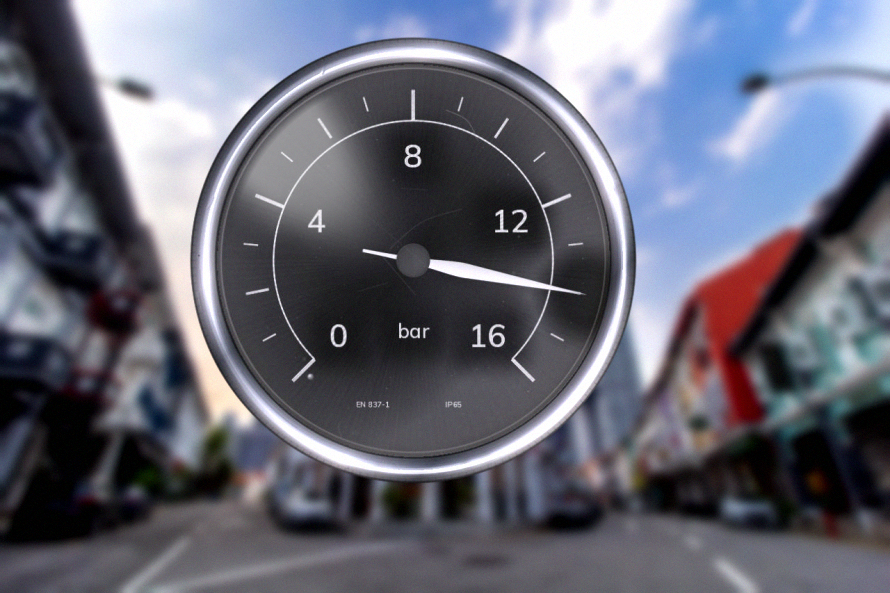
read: 14 bar
